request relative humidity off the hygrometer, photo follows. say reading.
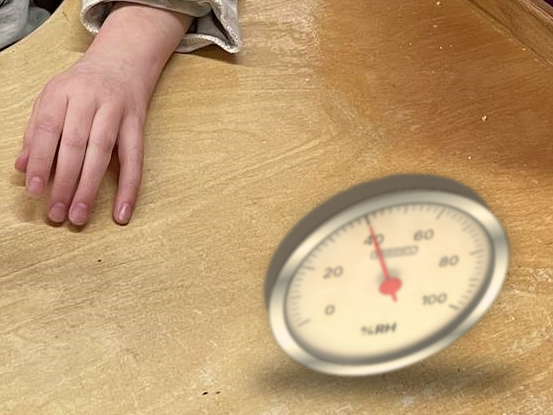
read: 40 %
